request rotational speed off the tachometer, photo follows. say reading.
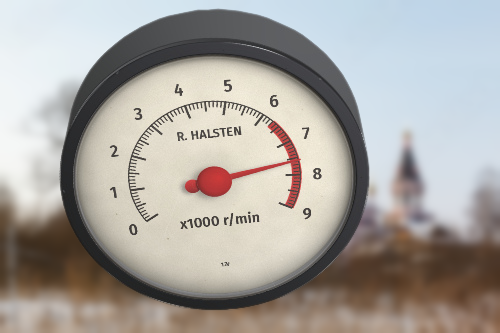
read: 7500 rpm
